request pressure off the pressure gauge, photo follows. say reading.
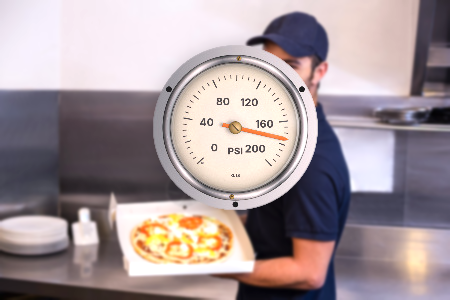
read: 175 psi
